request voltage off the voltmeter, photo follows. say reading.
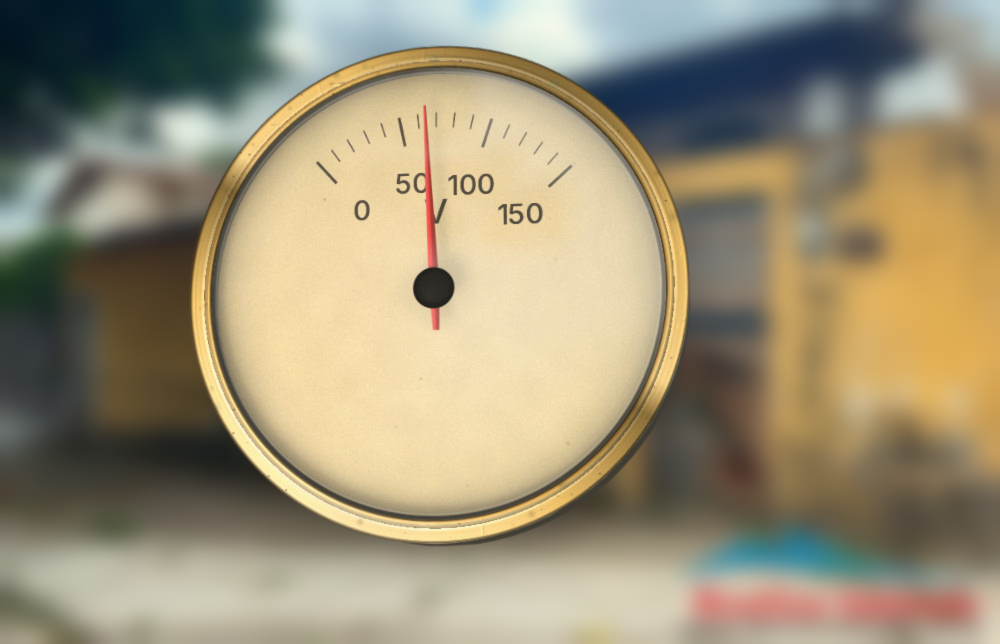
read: 65 V
